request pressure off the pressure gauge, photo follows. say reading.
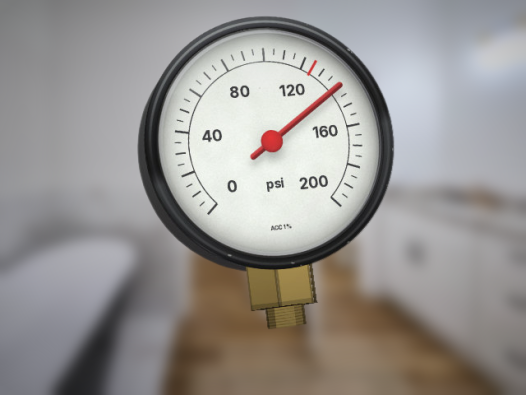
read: 140 psi
